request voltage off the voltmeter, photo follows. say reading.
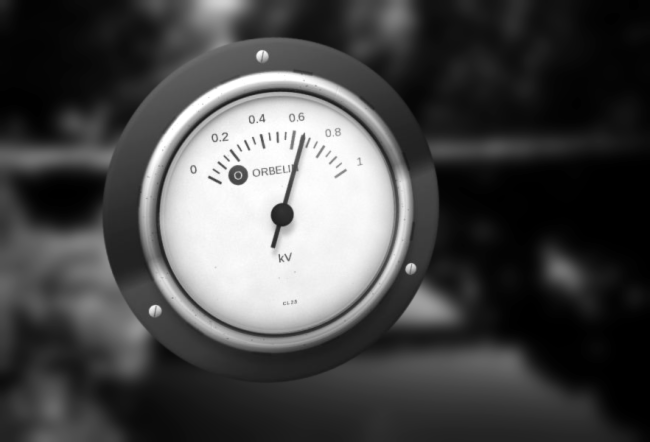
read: 0.65 kV
